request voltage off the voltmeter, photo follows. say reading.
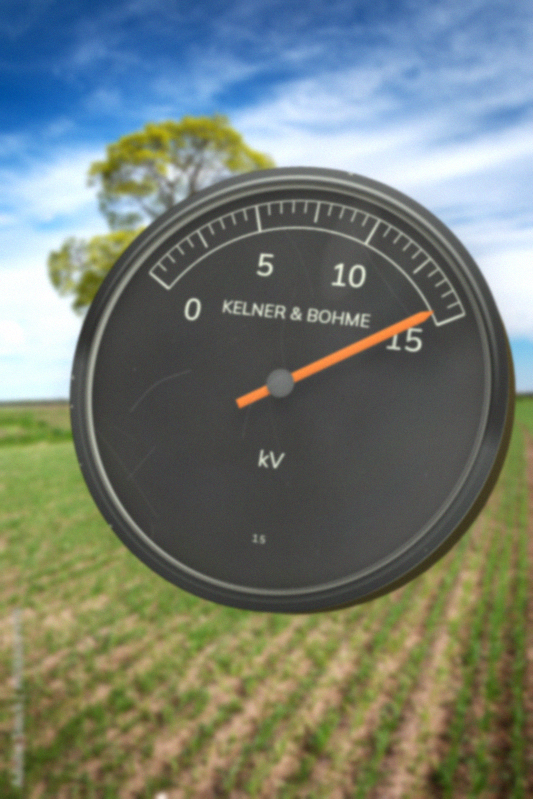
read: 14.5 kV
